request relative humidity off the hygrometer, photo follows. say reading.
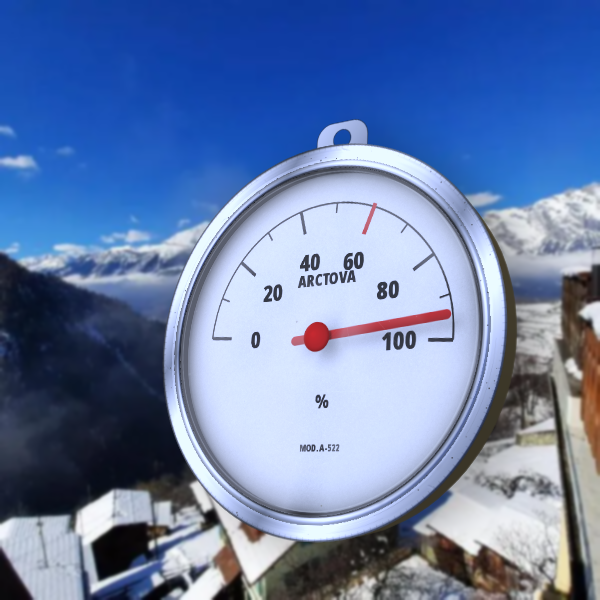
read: 95 %
